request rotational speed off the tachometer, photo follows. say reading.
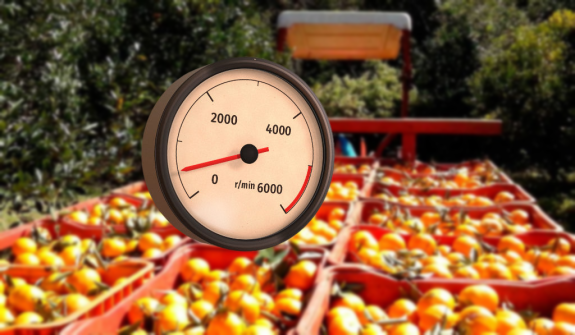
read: 500 rpm
